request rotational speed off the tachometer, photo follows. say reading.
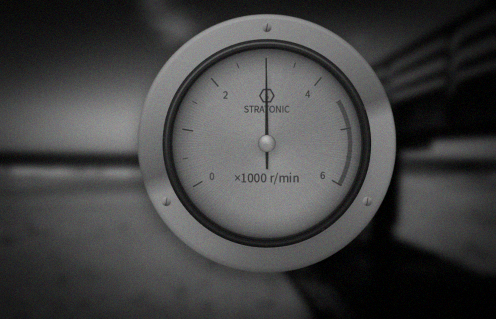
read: 3000 rpm
